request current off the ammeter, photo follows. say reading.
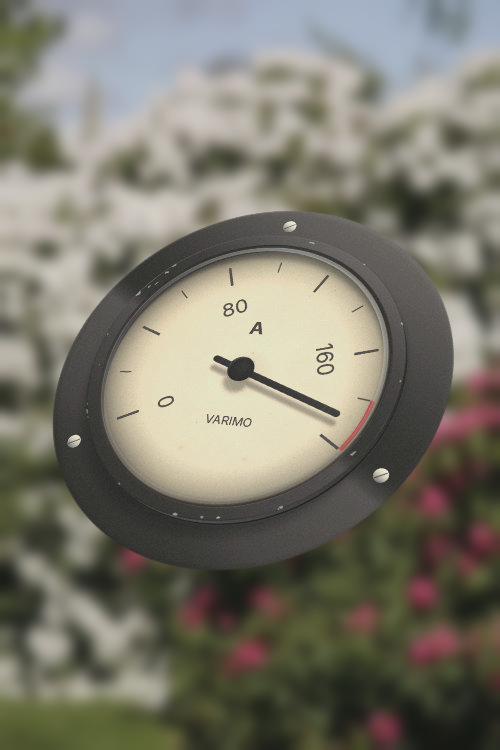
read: 190 A
